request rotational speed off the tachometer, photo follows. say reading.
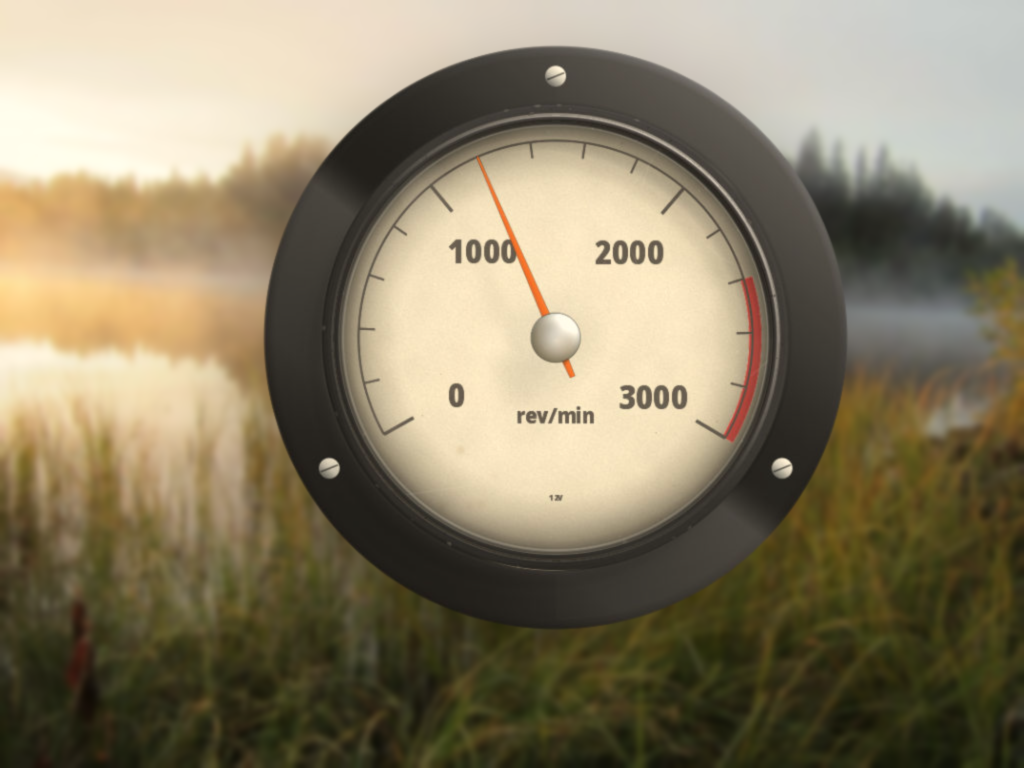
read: 1200 rpm
